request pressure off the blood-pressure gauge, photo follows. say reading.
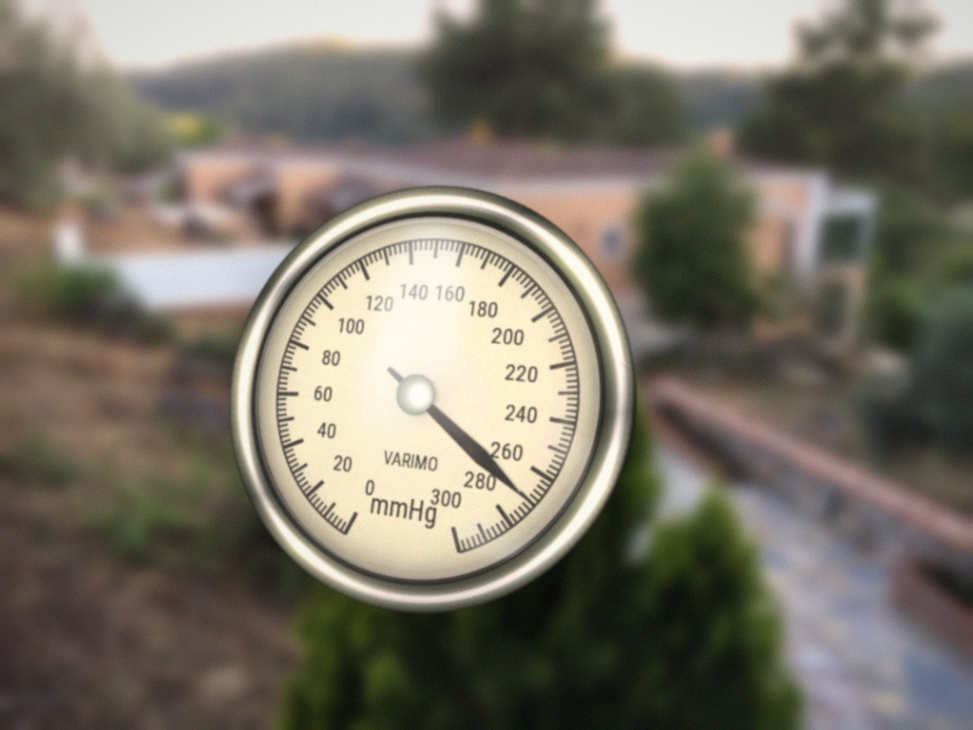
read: 270 mmHg
